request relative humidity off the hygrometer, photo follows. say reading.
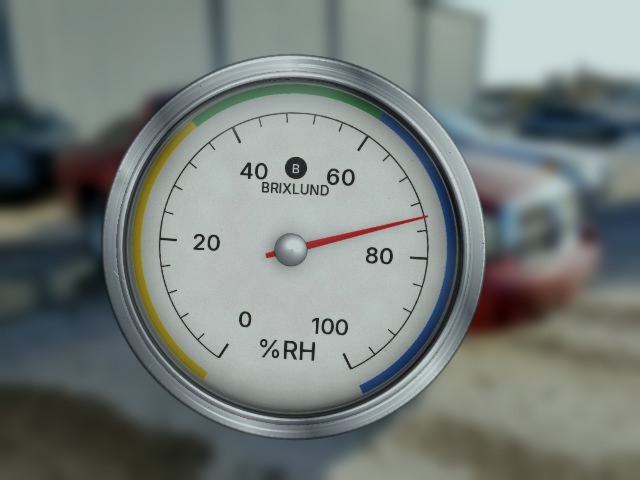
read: 74 %
